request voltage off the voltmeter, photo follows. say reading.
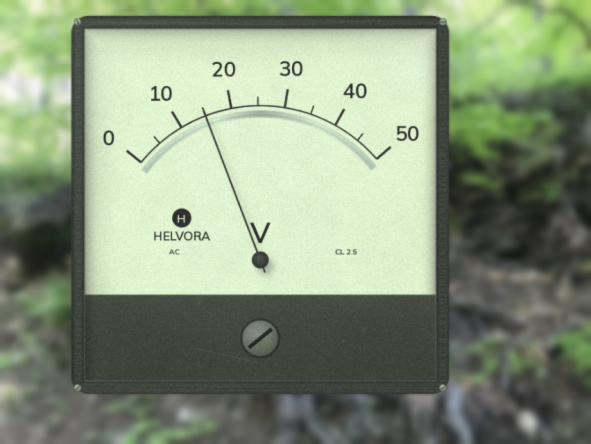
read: 15 V
